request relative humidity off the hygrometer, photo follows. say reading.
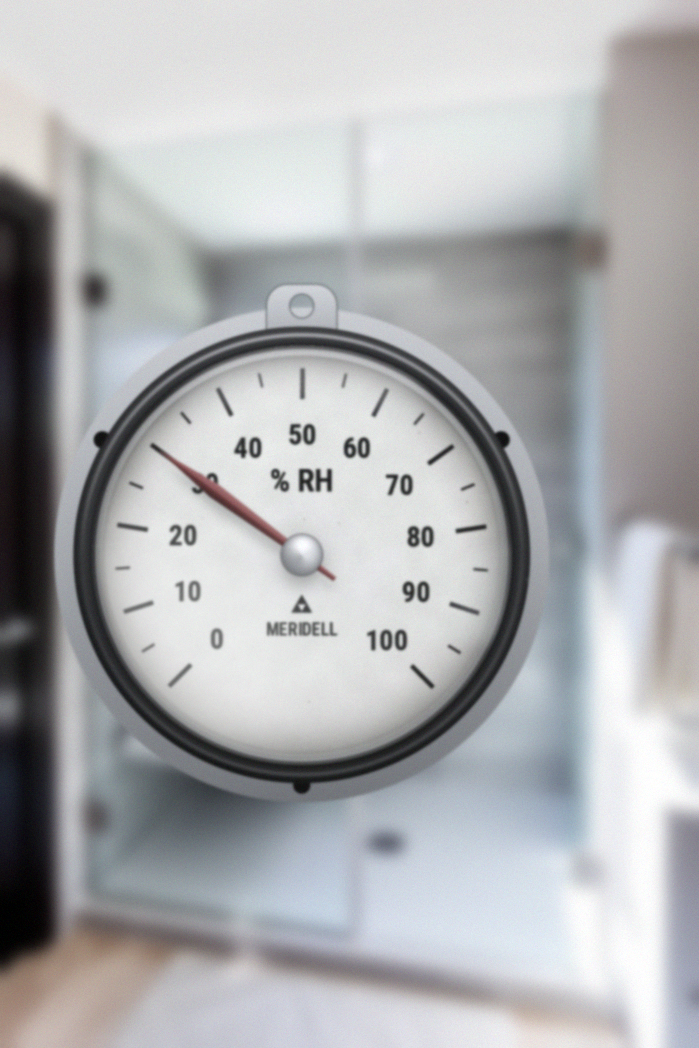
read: 30 %
